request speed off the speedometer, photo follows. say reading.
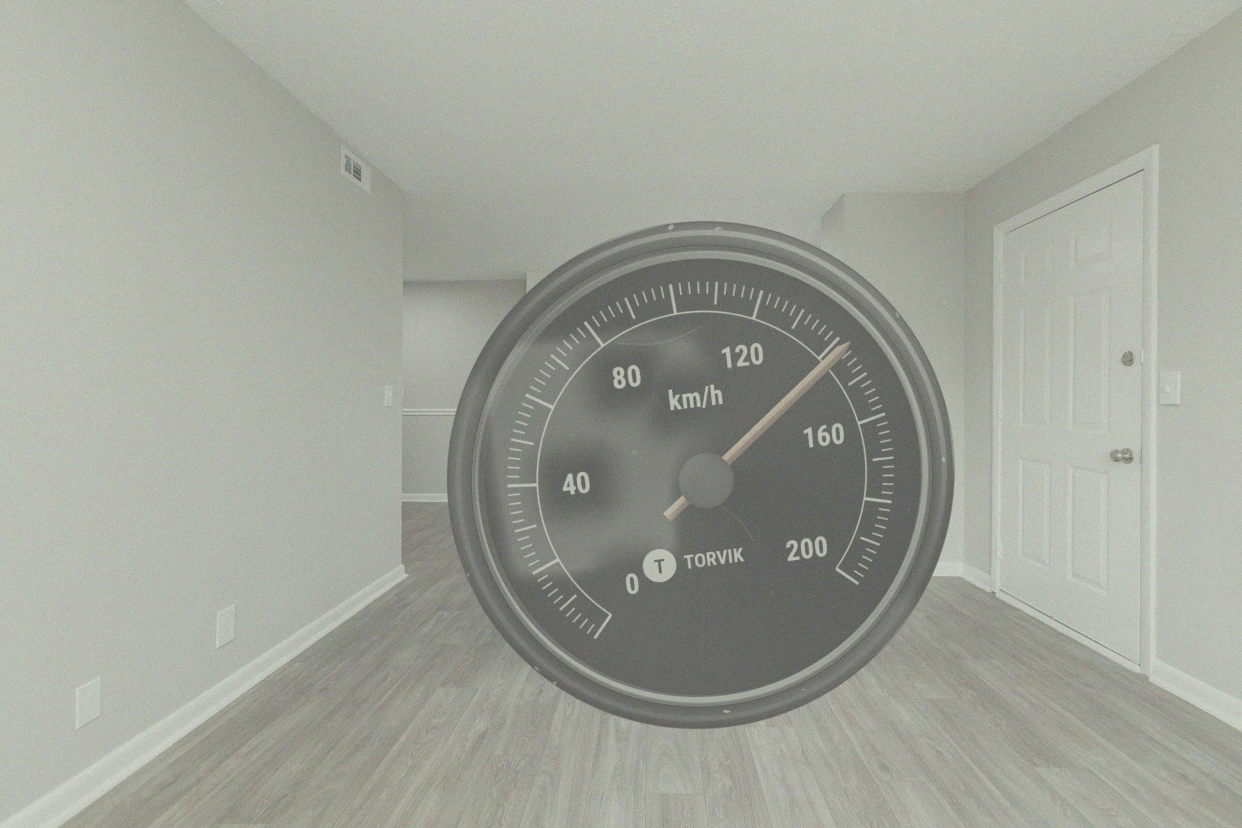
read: 142 km/h
